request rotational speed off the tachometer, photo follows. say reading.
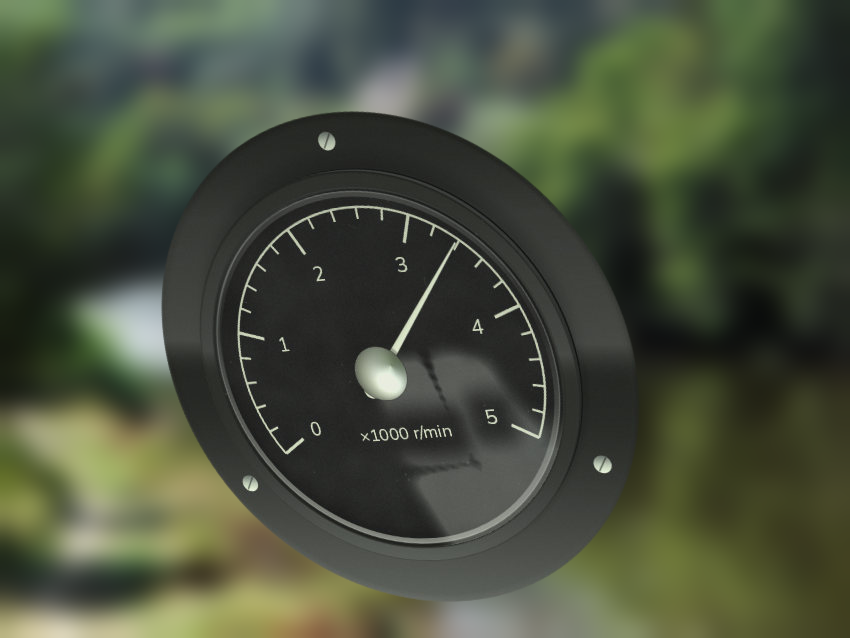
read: 3400 rpm
